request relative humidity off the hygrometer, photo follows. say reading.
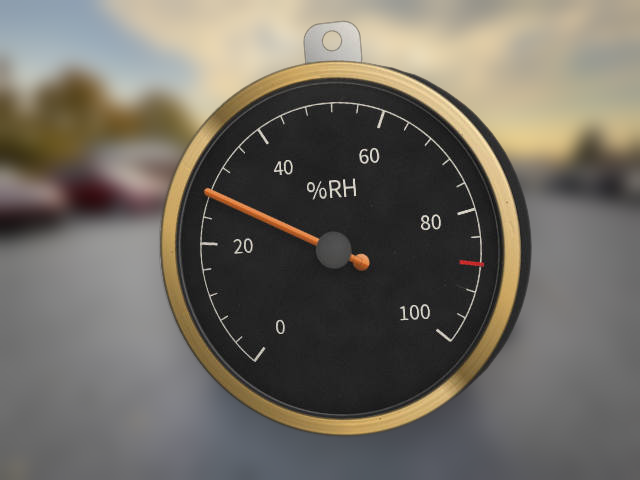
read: 28 %
